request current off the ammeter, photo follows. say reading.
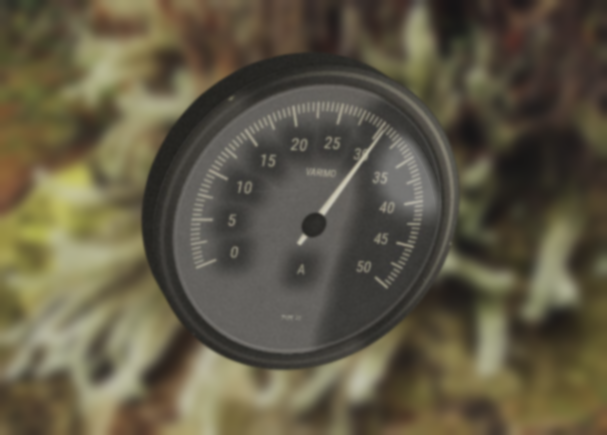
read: 30 A
